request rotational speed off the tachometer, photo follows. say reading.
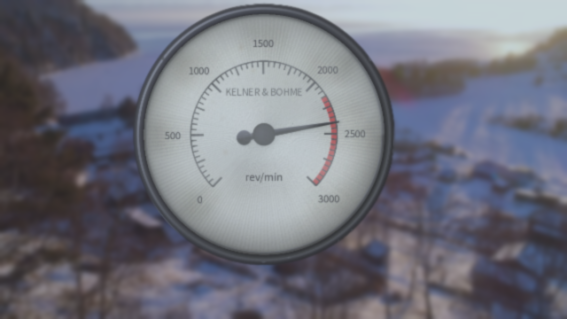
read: 2400 rpm
